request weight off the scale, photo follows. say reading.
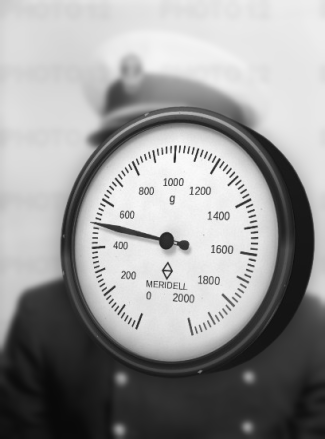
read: 500 g
